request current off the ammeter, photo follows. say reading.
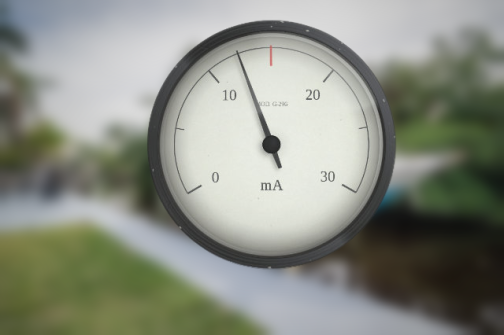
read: 12.5 mA
